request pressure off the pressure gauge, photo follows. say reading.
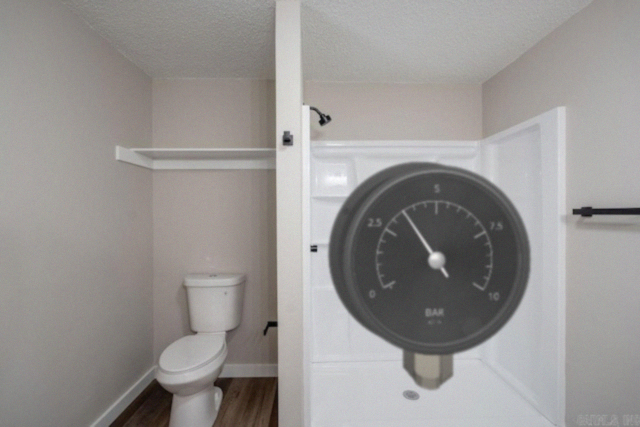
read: 3.5 bar
